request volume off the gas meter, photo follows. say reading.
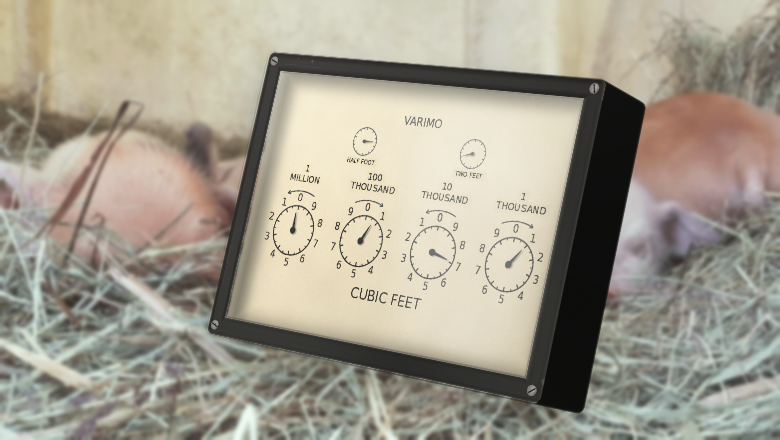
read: 7100 ft³
